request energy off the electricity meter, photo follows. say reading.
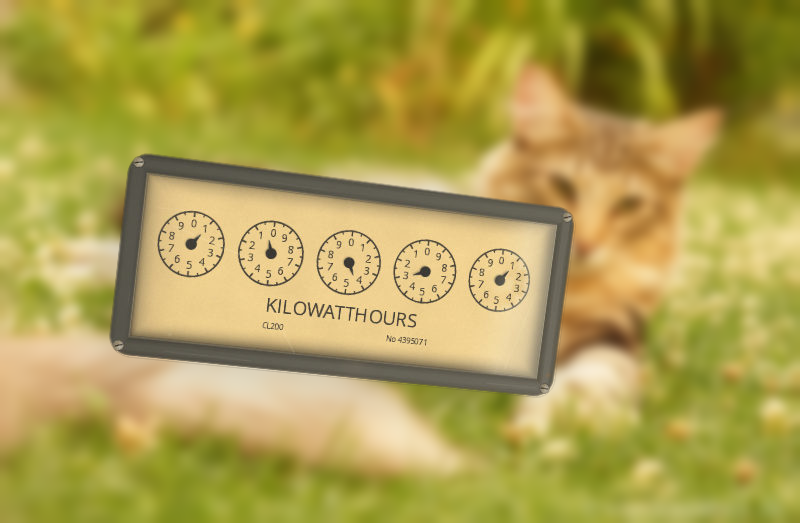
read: 10431 kWh
